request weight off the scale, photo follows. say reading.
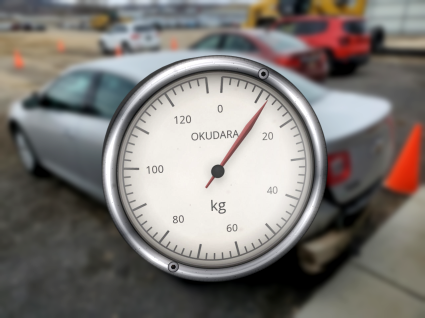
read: 12 kg
